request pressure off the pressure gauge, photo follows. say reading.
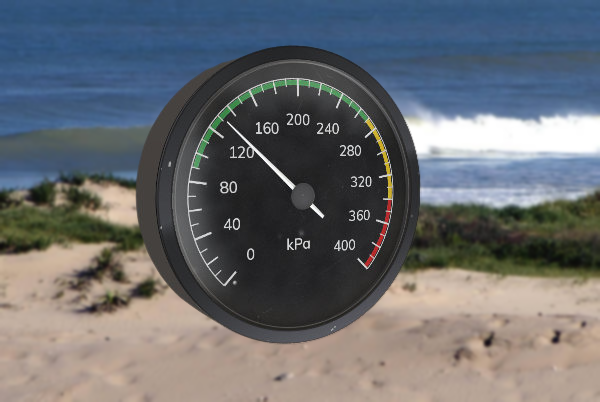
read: 130 kPa
